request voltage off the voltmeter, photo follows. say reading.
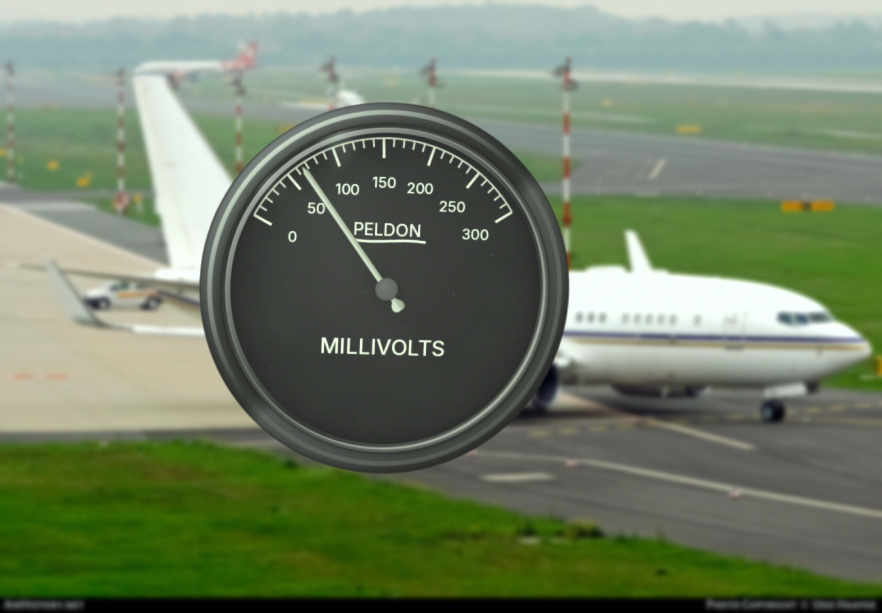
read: 65 mV
